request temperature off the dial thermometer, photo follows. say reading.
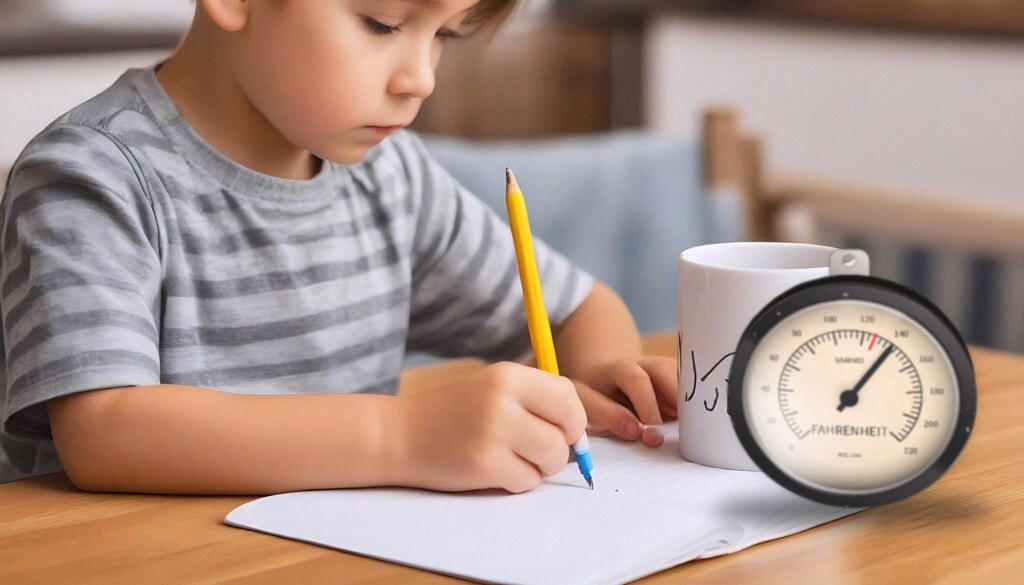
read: 140 °F
